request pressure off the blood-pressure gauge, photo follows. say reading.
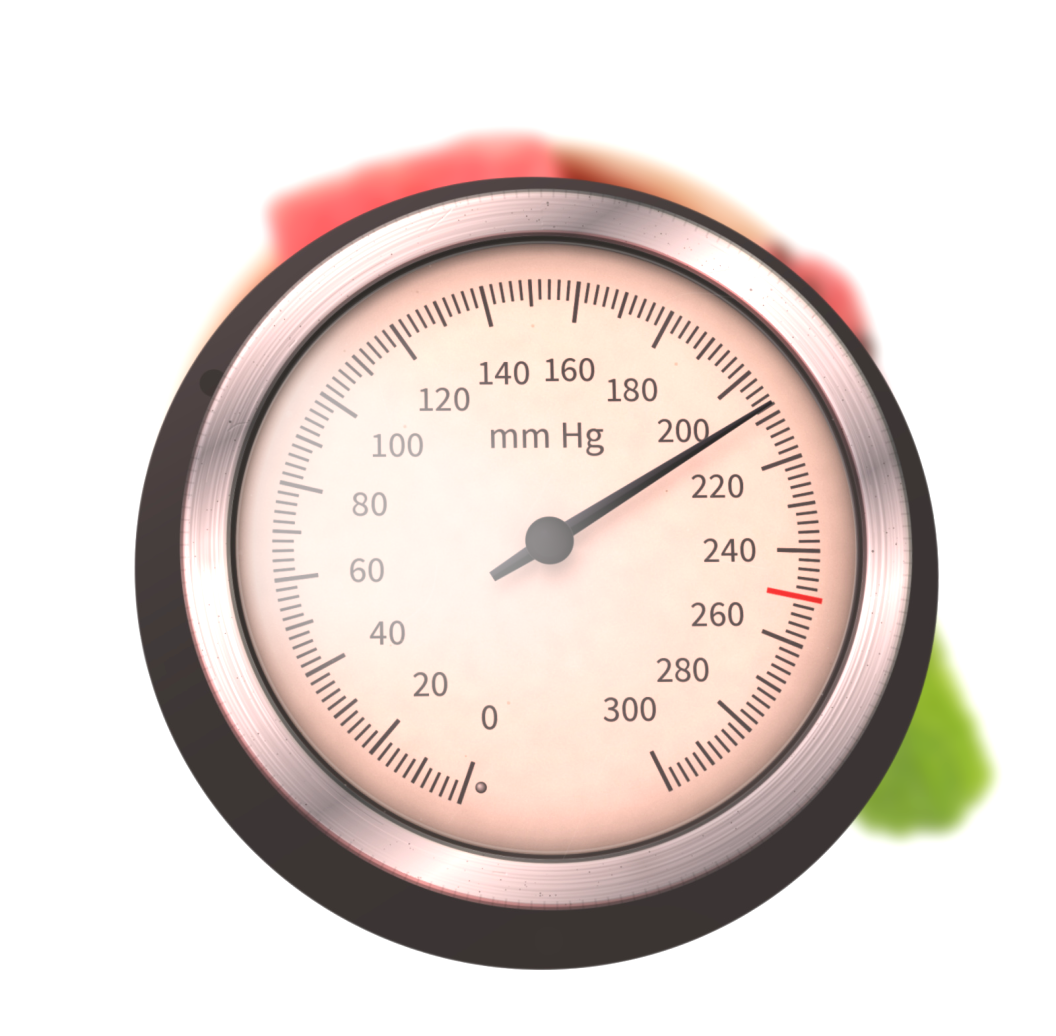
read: 208 mmHg
